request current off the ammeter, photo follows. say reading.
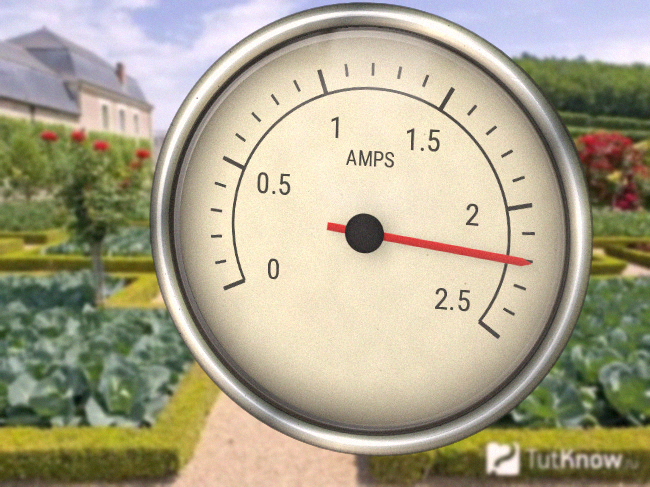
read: 2.2 A
